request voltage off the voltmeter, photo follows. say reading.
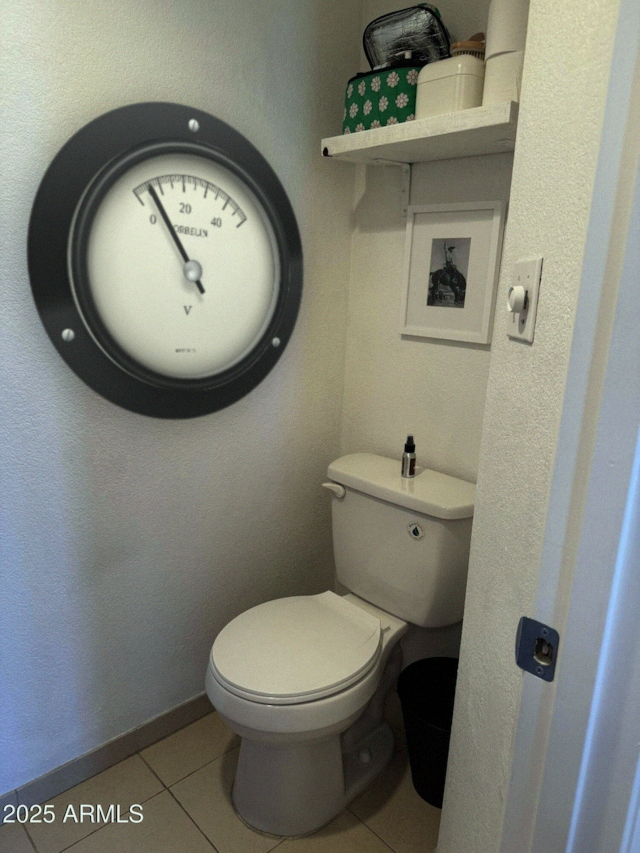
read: 5 V
